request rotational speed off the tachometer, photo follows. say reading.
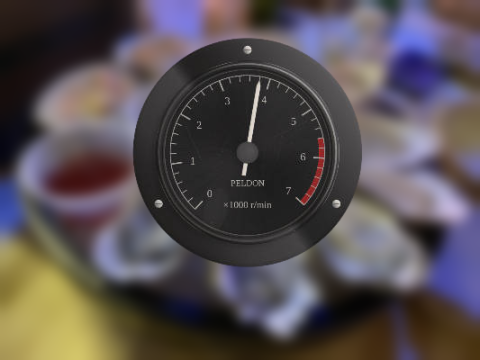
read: 3800 rpm
